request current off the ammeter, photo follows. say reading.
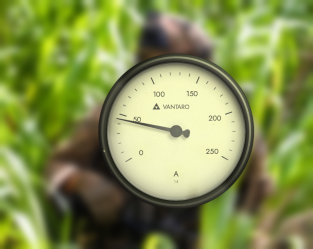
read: 45 A
